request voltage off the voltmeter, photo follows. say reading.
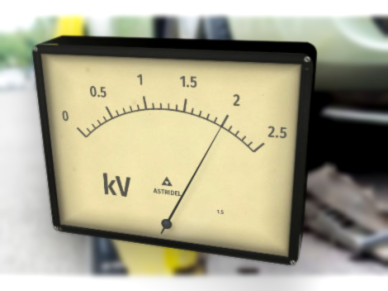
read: 2 kV
